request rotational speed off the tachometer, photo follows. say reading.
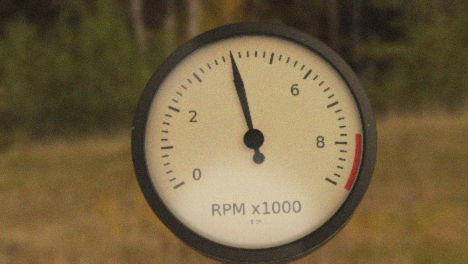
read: 4000 rpm
